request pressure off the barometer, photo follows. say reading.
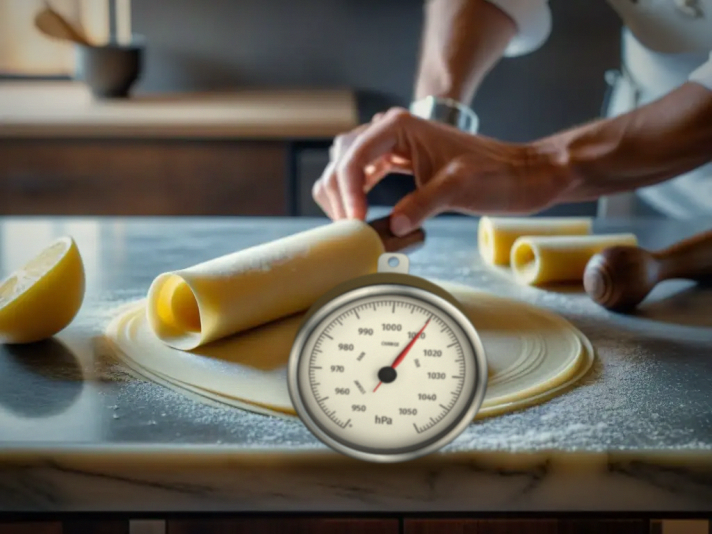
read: 1010 hPa
